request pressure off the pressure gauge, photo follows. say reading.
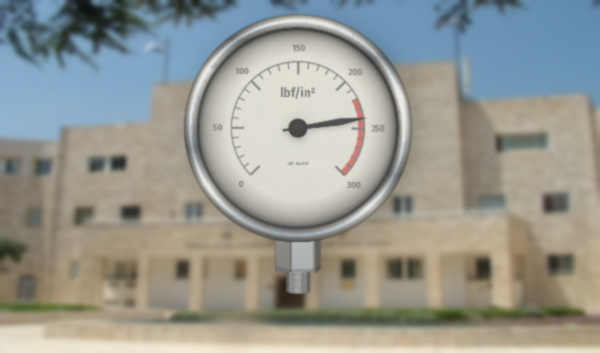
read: 240 psi
